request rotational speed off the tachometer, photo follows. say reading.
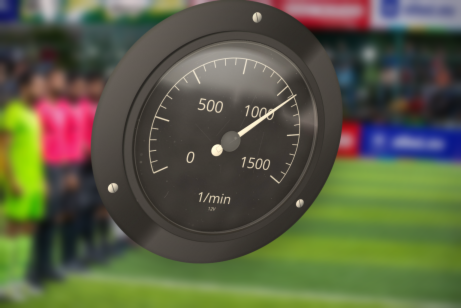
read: 1050 rpm
